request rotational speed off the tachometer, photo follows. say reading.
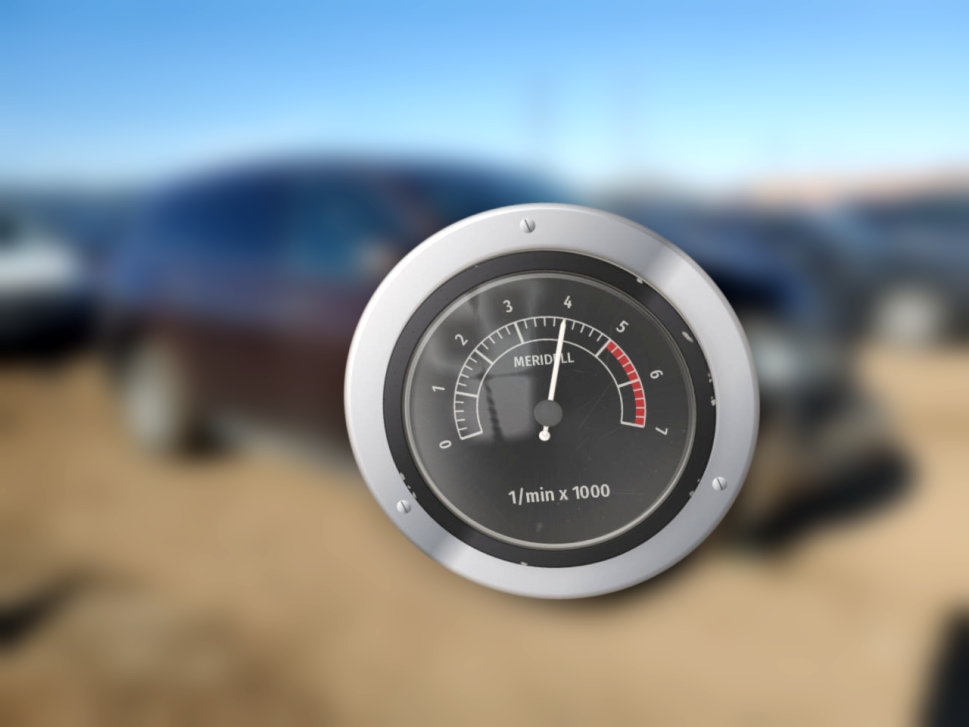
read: 4000 rpm
